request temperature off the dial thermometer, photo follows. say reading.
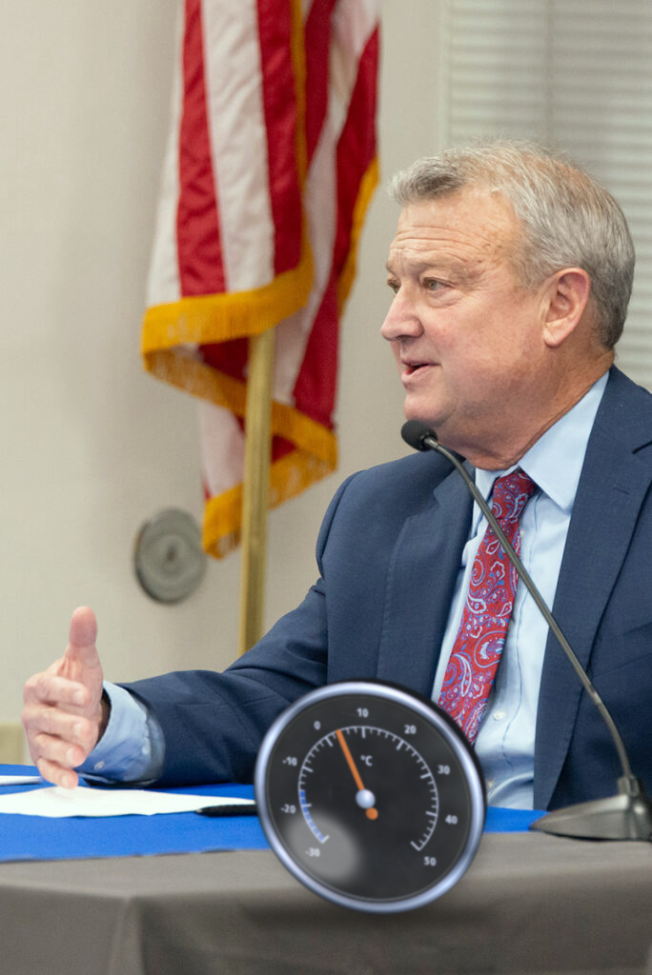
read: 4 °C
